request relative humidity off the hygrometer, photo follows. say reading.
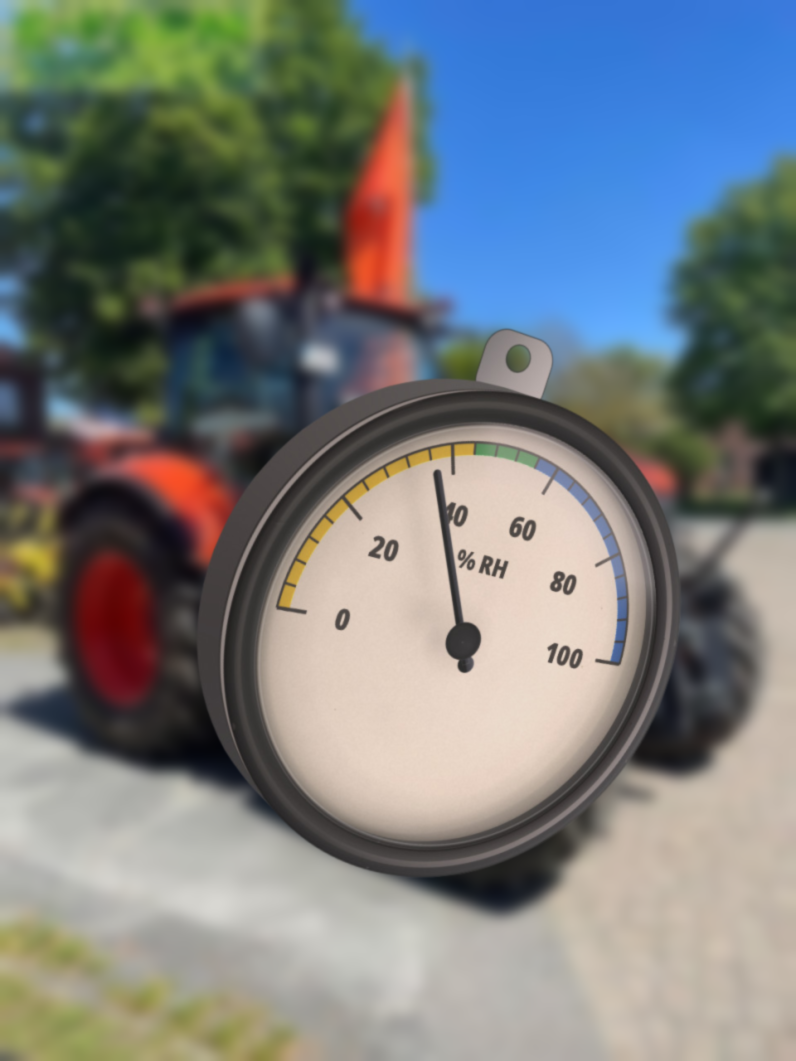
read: 36 %
